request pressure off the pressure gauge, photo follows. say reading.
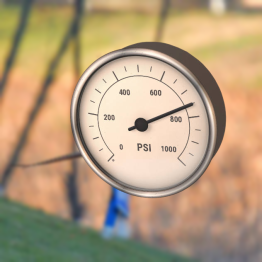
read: 750 psi
